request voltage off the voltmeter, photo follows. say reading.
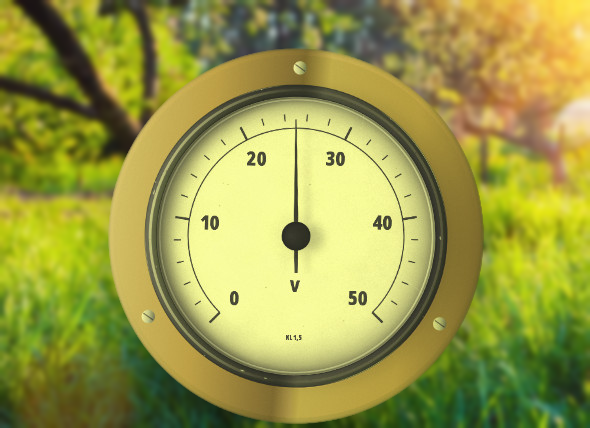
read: 25 V
